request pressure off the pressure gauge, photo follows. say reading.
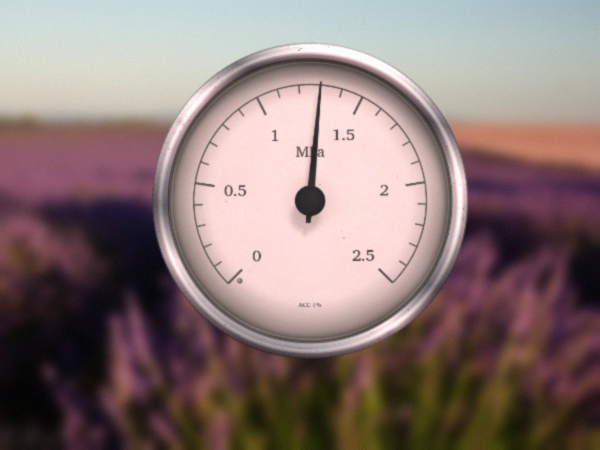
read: 1.3 MPa
